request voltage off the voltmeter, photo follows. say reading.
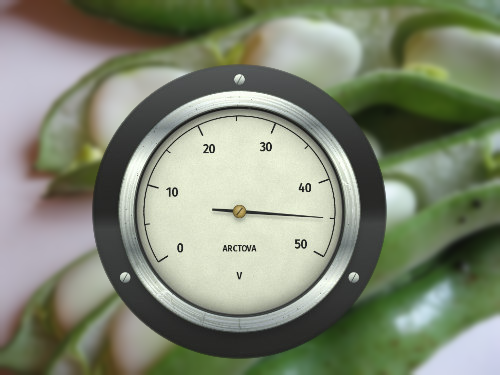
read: 45 V
